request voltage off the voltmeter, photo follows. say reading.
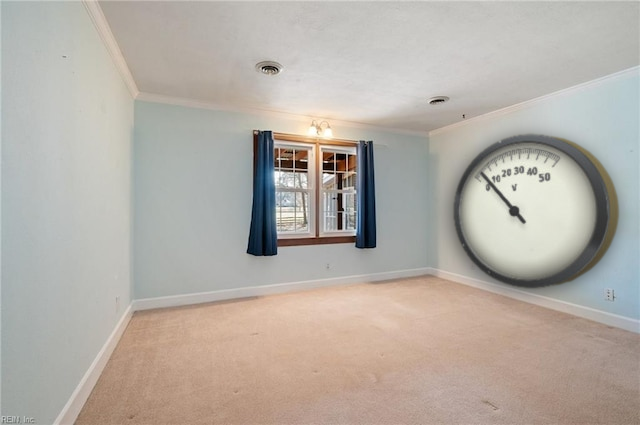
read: 5 V
